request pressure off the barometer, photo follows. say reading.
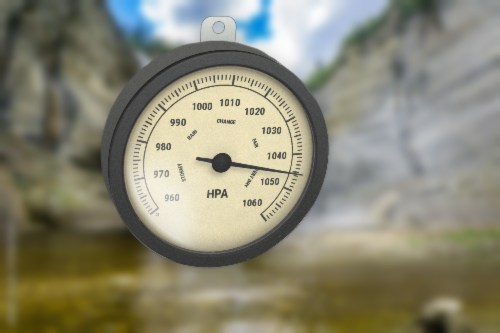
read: 1045 hPa
